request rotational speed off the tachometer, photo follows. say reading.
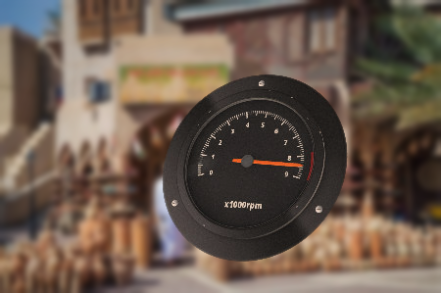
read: 8500 rpm
